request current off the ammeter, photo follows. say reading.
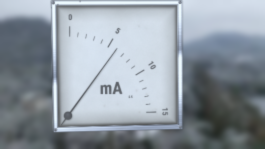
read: 6 mA
